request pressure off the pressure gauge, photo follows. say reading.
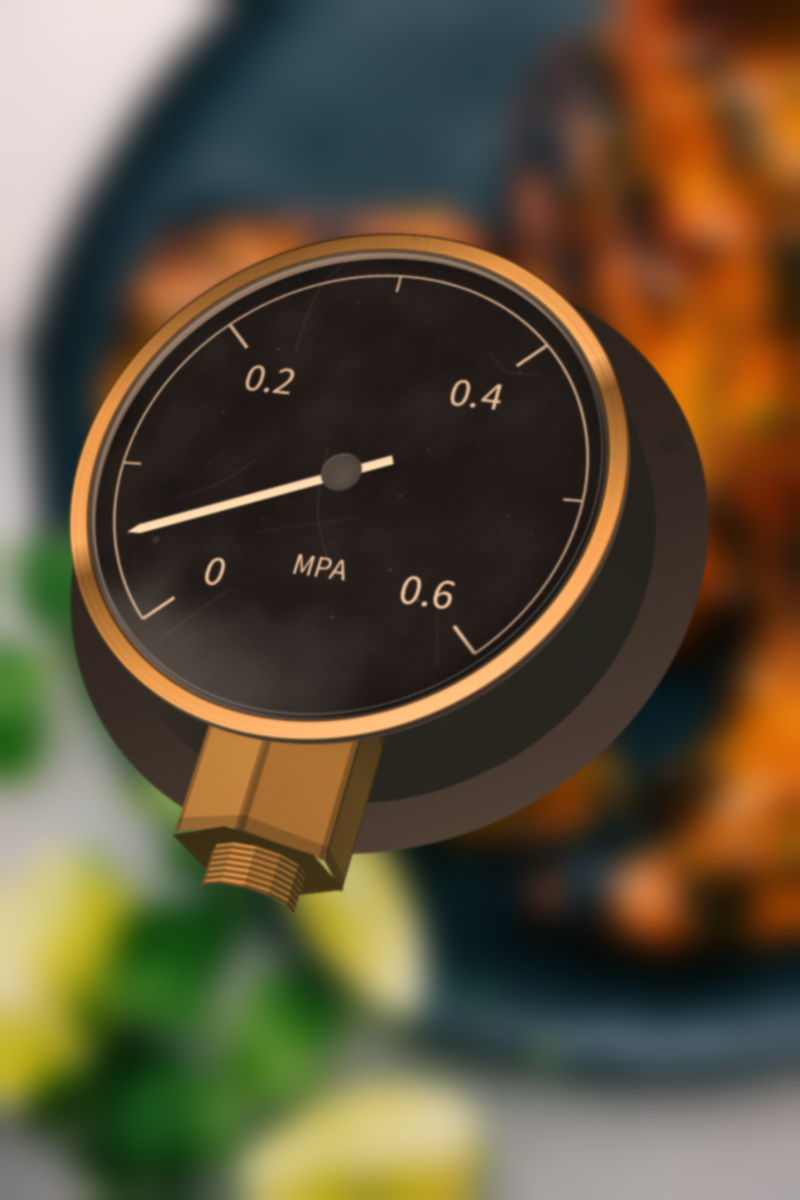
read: 0.05 MPa
